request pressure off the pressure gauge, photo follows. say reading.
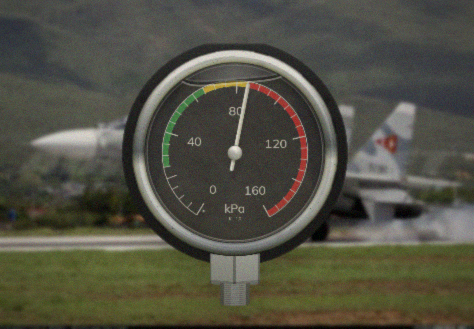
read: 85 kPa
